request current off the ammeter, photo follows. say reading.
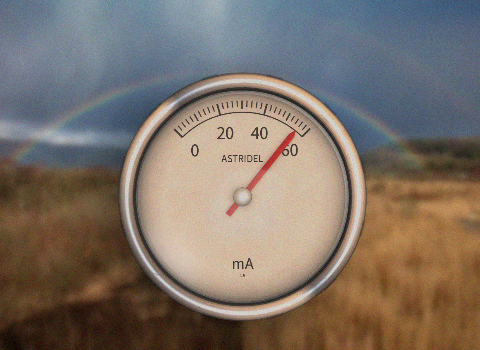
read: 56 mA
